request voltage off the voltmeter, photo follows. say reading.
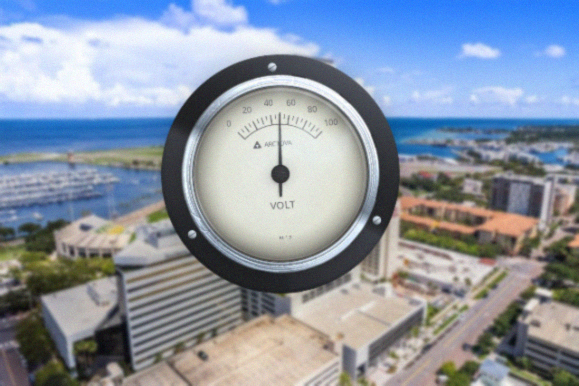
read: 50 V
